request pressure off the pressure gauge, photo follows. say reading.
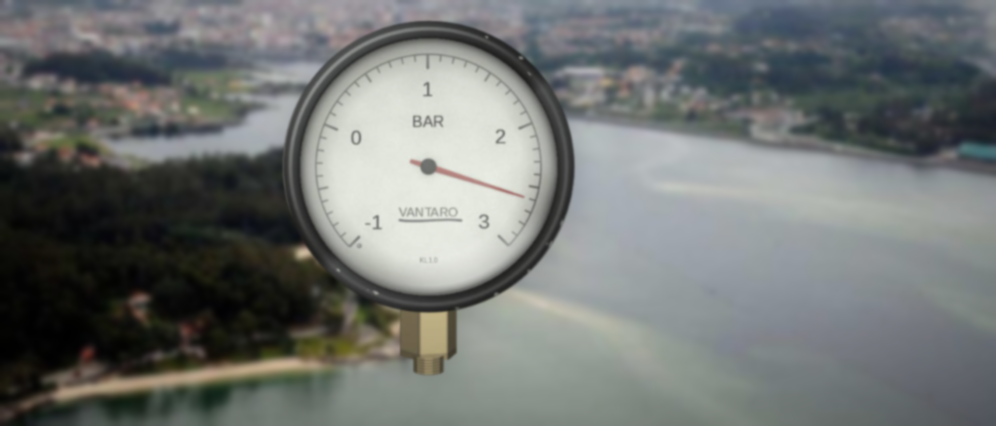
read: 2.6 bar
